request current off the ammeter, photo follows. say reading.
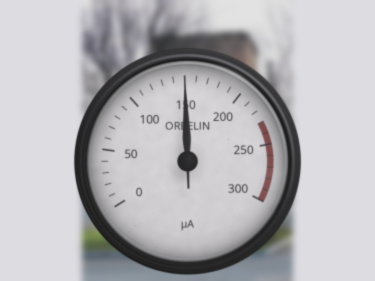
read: 150 µA
